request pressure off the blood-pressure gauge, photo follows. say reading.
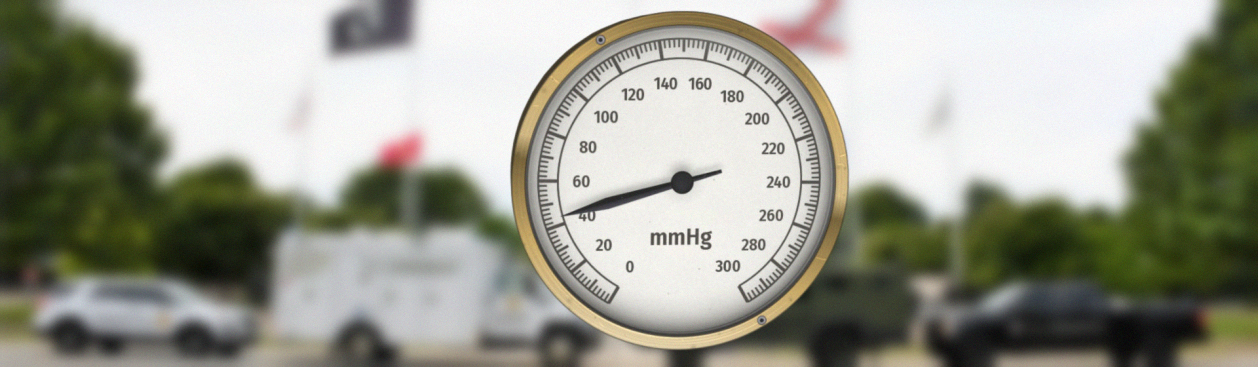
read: 44 mmHg
